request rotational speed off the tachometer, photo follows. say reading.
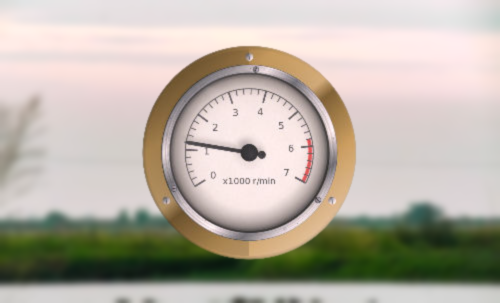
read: 1200 rpm
